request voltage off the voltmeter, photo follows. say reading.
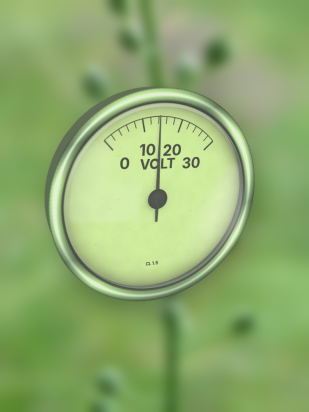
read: 14 V
